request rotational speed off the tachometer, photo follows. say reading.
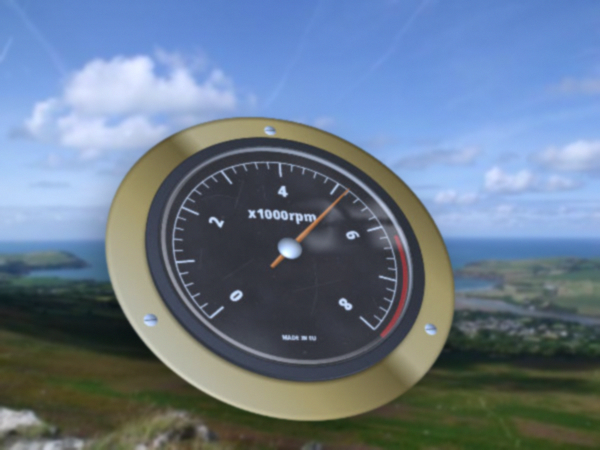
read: 5200 rpm
